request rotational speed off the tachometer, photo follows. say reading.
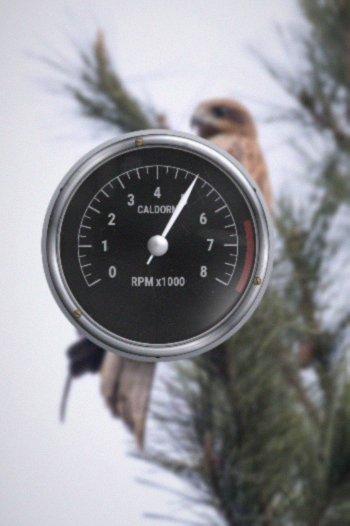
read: 5000 rpm
